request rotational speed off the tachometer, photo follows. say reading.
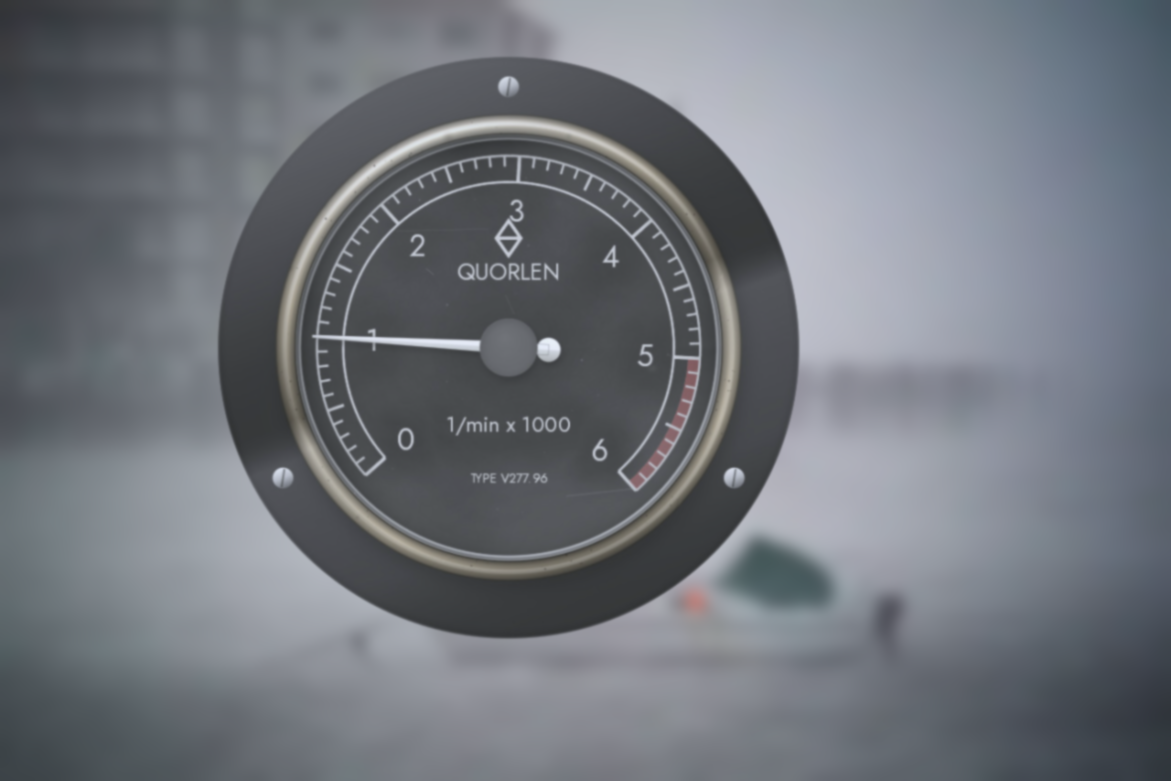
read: 1000 rpm
